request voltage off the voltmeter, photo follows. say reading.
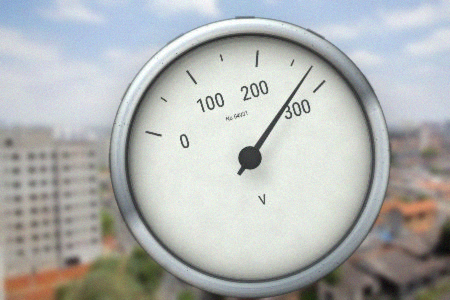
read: 275 V
